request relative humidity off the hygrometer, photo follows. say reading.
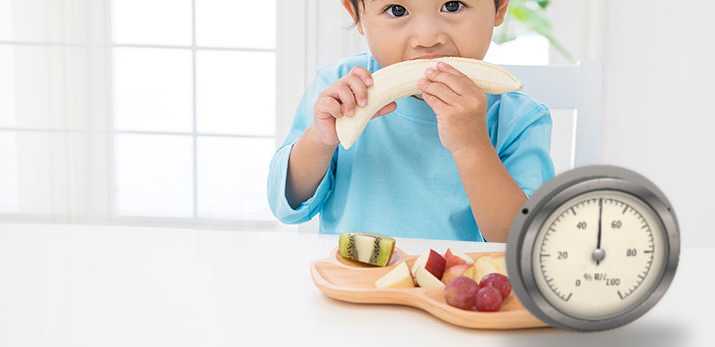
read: 50 %
